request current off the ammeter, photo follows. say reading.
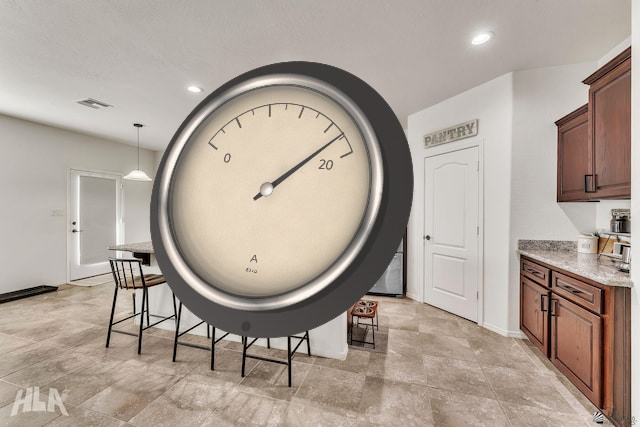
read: 18 A
